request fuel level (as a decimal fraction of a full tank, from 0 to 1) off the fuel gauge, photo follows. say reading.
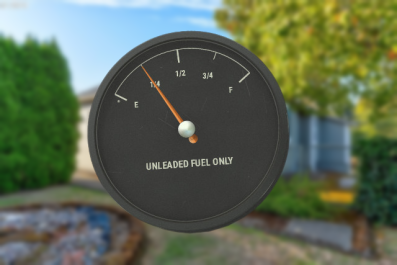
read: 0.25
